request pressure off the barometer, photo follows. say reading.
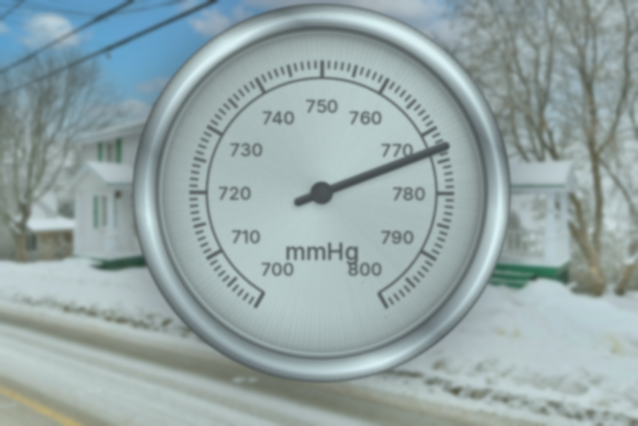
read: 773 mmHg
